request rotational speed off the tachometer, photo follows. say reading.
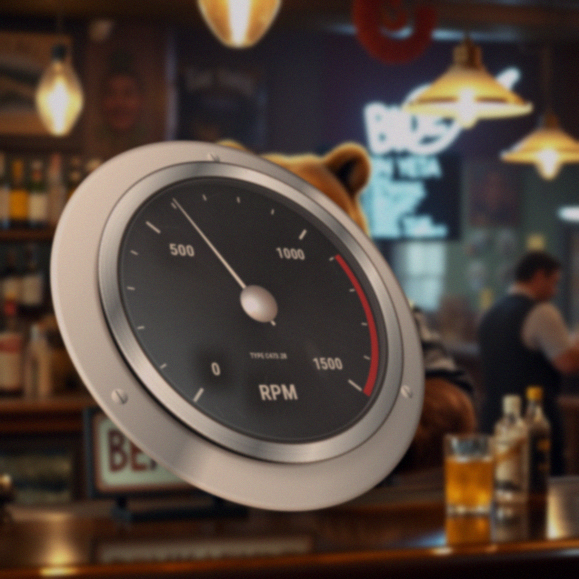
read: 600 rpm
